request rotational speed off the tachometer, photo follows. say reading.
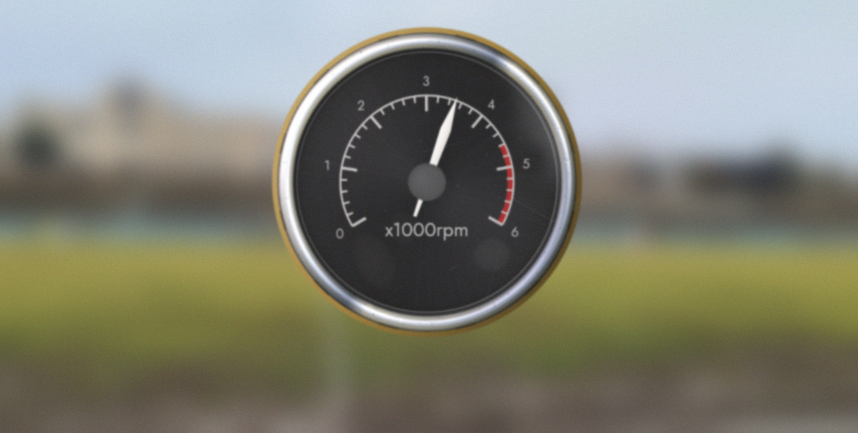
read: 3500 rpm
